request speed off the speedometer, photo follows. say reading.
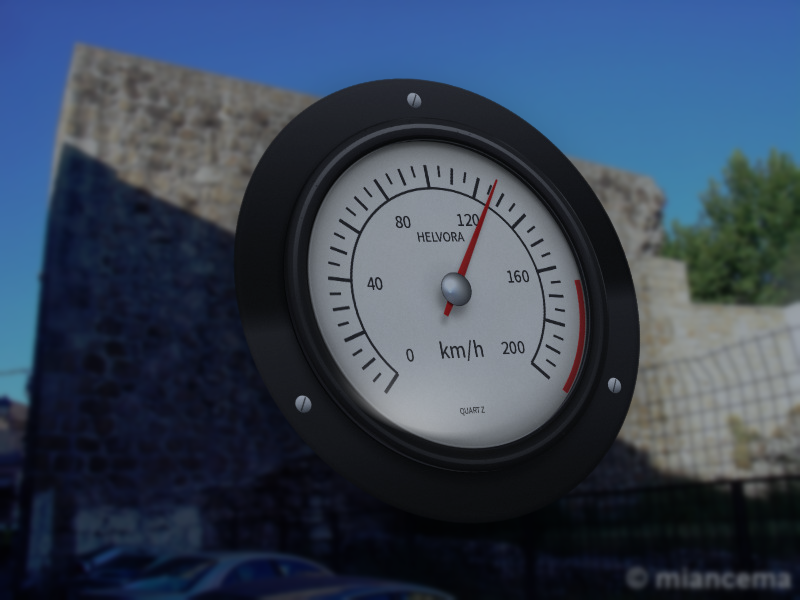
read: 125 km/h
